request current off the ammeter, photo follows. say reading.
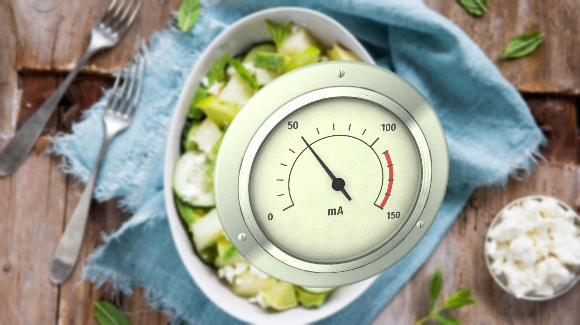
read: 50 mA
